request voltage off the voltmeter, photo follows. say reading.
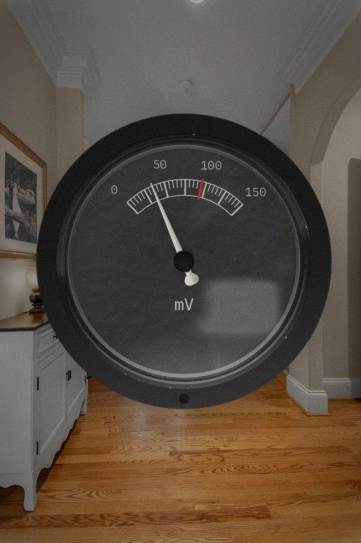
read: 35 mV
